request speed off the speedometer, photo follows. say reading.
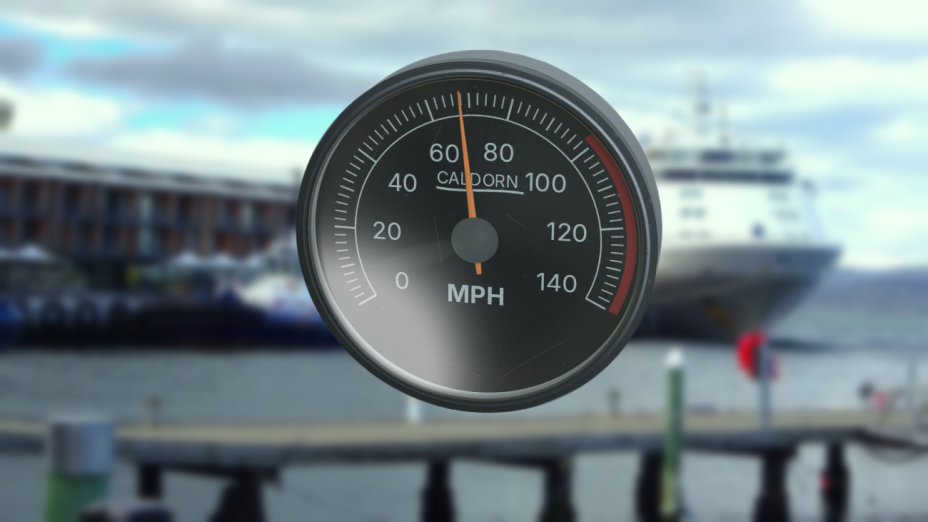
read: 68 mph
